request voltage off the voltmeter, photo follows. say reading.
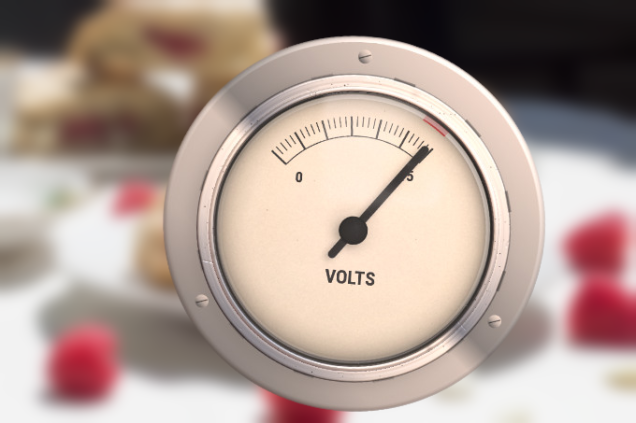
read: 14.5 V
